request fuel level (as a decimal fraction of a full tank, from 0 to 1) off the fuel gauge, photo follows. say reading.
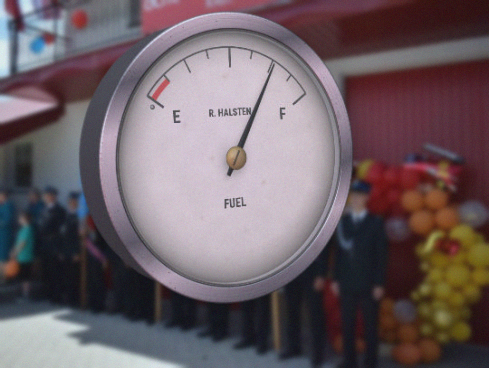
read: 0.75
